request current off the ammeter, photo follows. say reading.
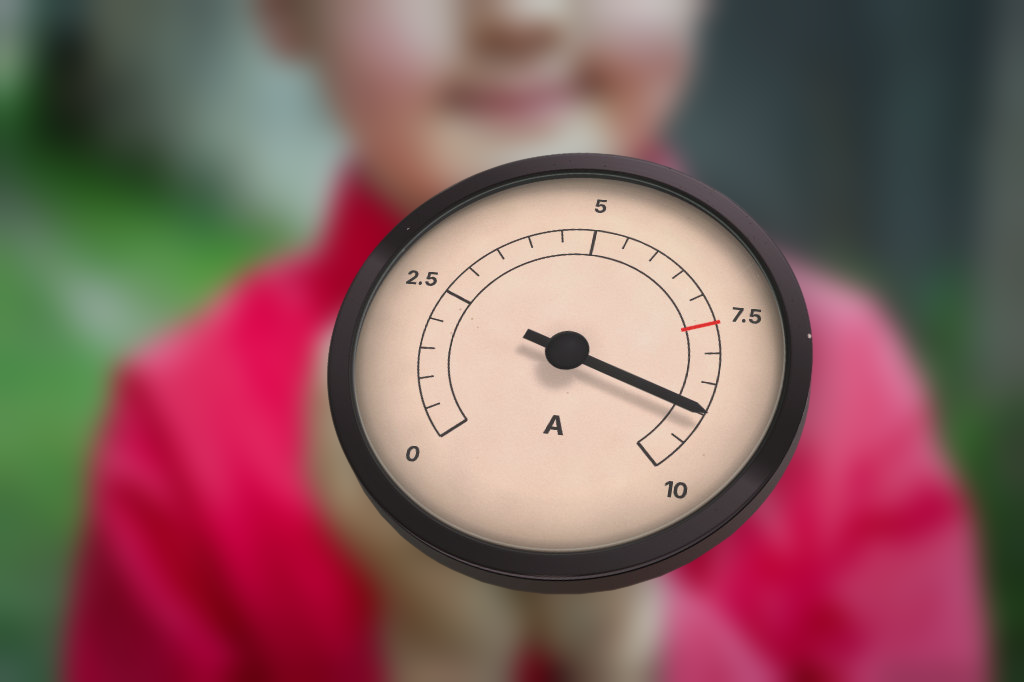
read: 9 A
